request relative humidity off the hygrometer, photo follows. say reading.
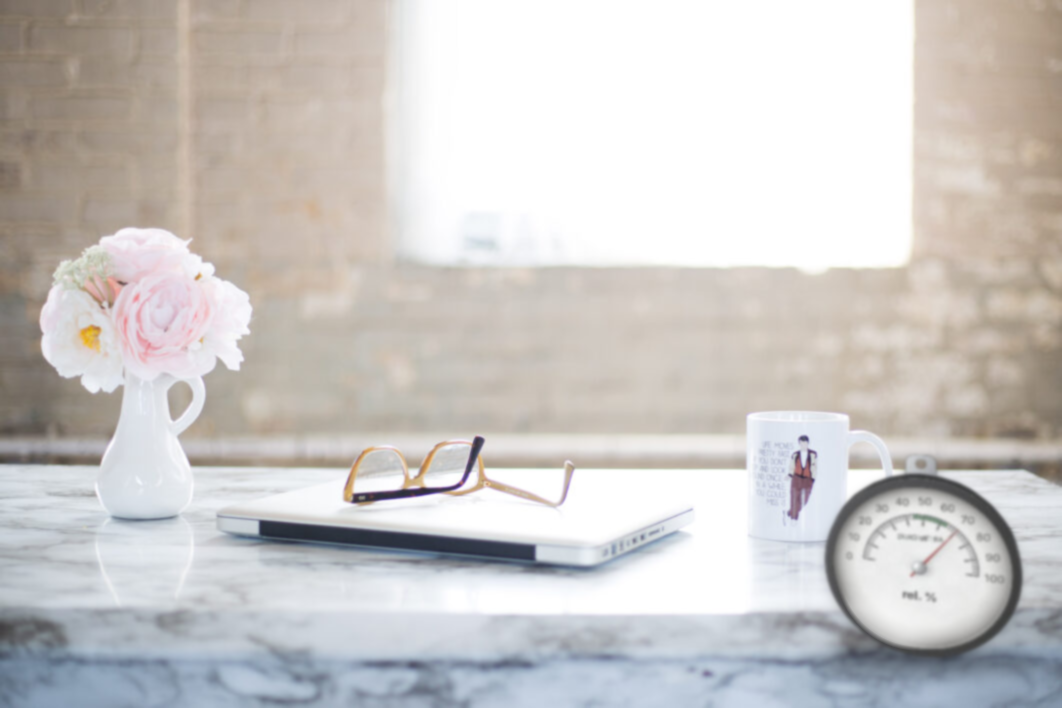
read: 70 %
